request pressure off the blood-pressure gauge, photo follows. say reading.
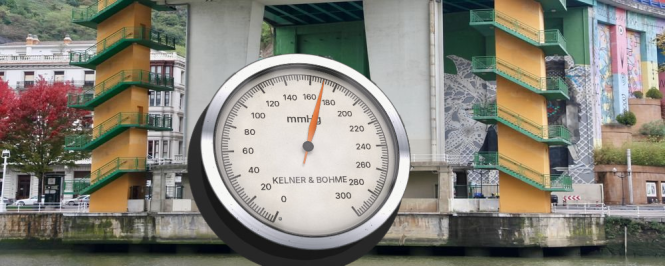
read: 170 mmHg
